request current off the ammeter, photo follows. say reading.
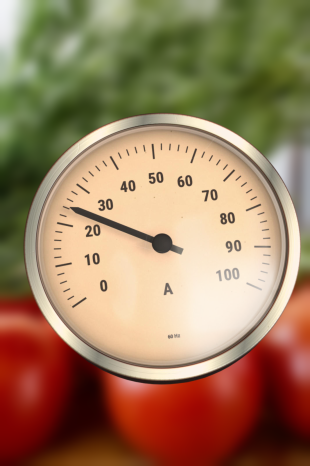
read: 24 A
